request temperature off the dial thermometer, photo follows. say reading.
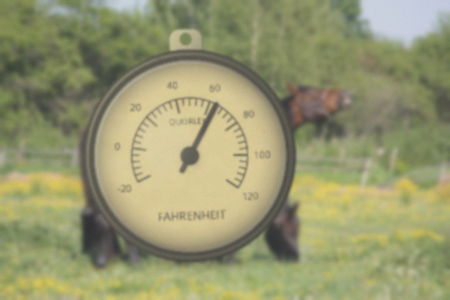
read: 64 °F
